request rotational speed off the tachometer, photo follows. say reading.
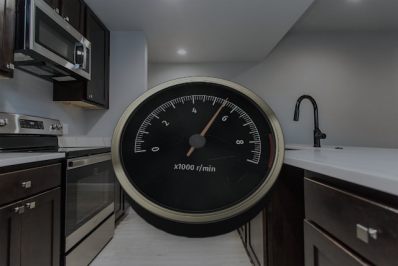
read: 5500 rpm
